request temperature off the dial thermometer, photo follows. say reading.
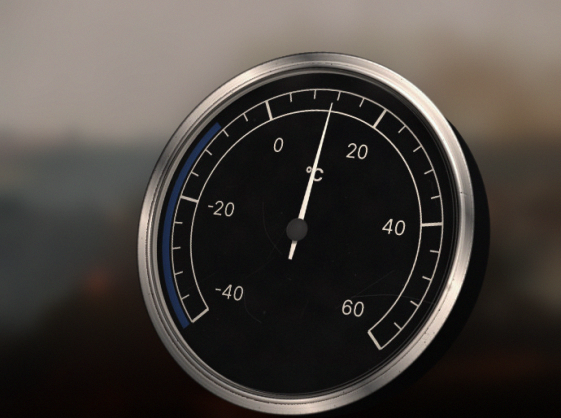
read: 12 °C
